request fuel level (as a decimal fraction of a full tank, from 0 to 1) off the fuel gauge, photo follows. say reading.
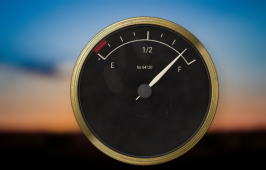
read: 0.875
